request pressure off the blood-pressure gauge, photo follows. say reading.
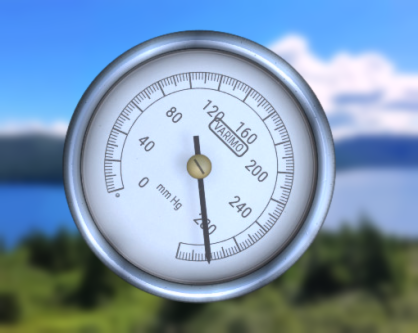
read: 280 mmHg
